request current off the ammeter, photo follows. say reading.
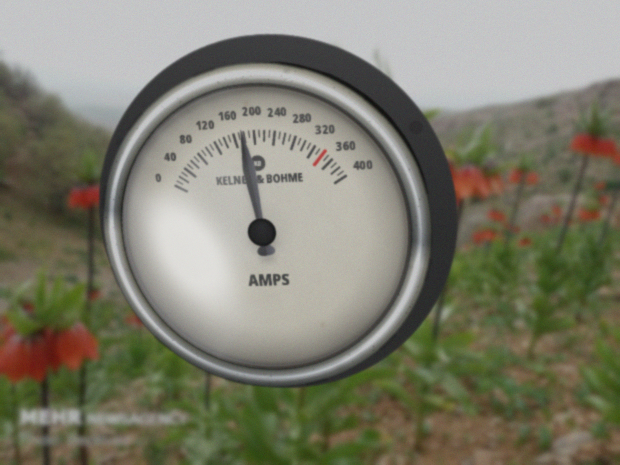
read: 180 A
